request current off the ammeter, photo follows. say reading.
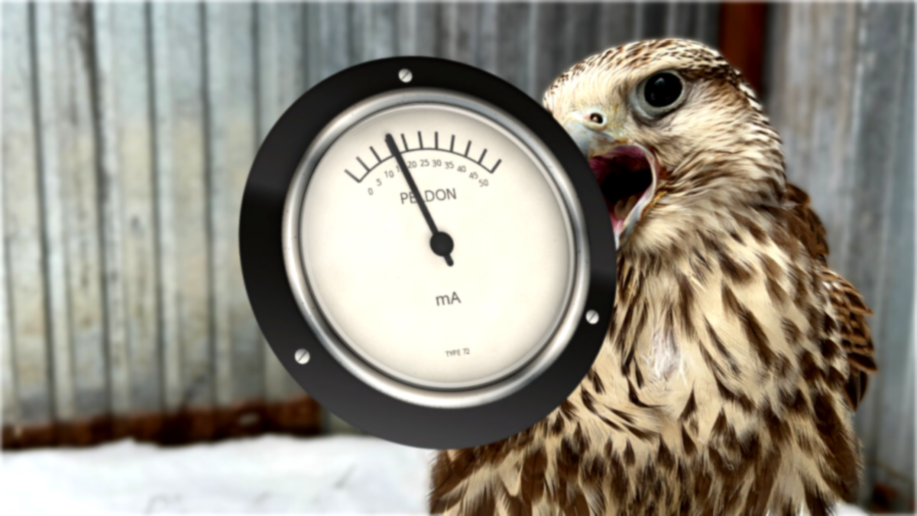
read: 15 mA
